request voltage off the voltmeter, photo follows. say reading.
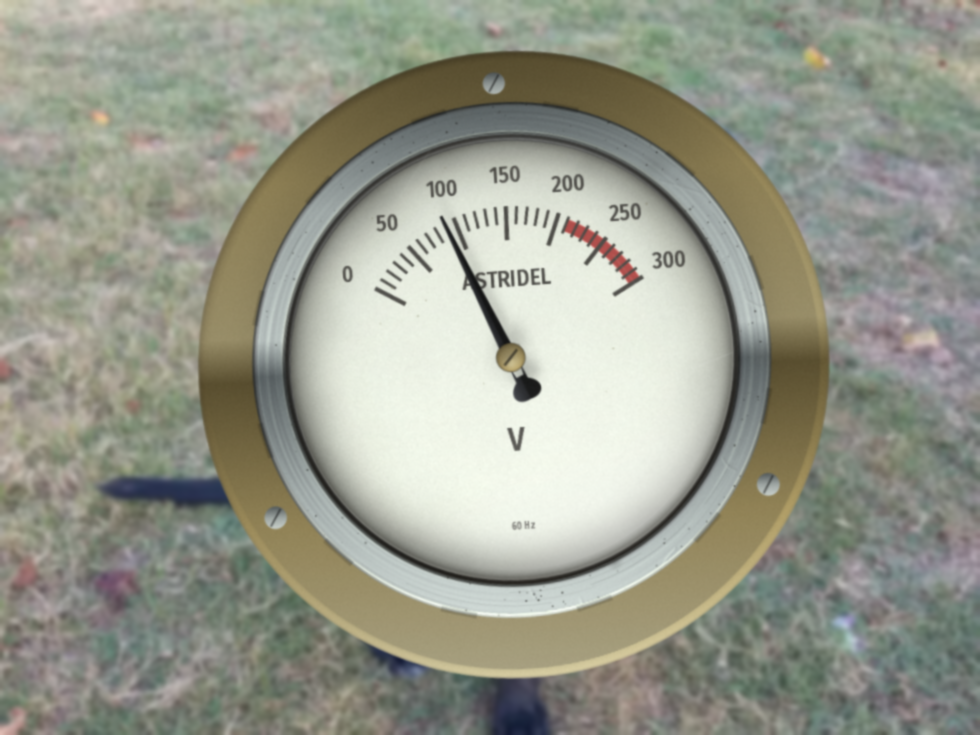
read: 90 V
